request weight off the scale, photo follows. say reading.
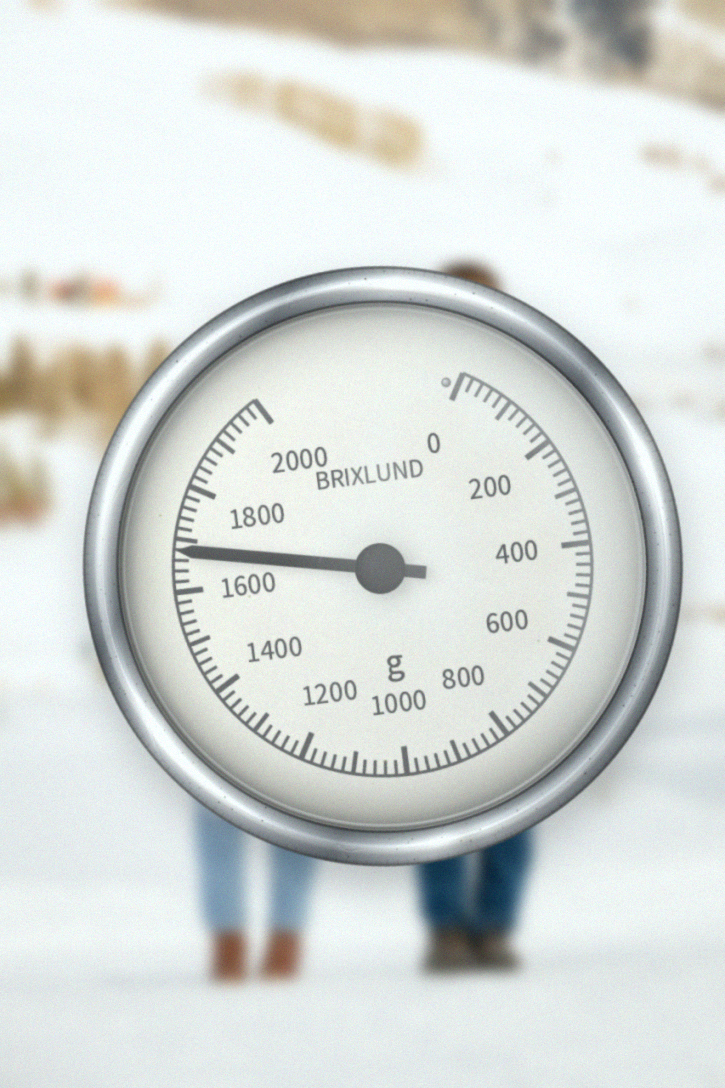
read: 1680 g
